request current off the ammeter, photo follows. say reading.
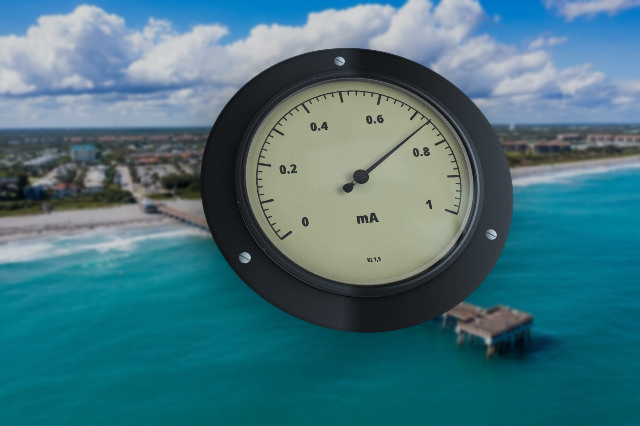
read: 0.74 mA
